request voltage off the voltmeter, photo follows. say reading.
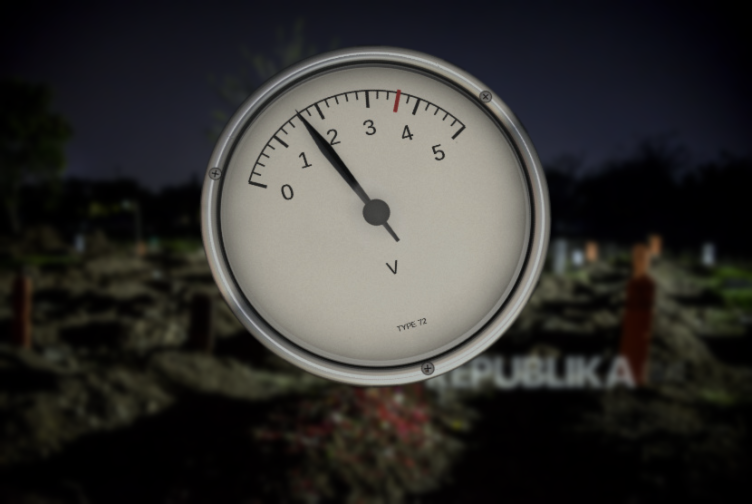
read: 1.6 V
